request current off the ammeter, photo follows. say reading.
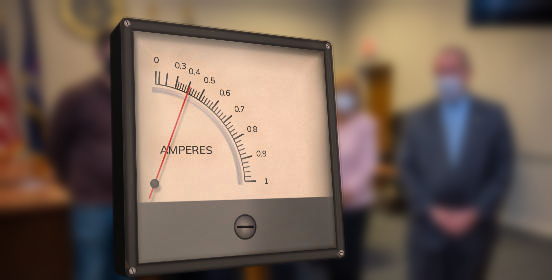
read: 0.4 A
